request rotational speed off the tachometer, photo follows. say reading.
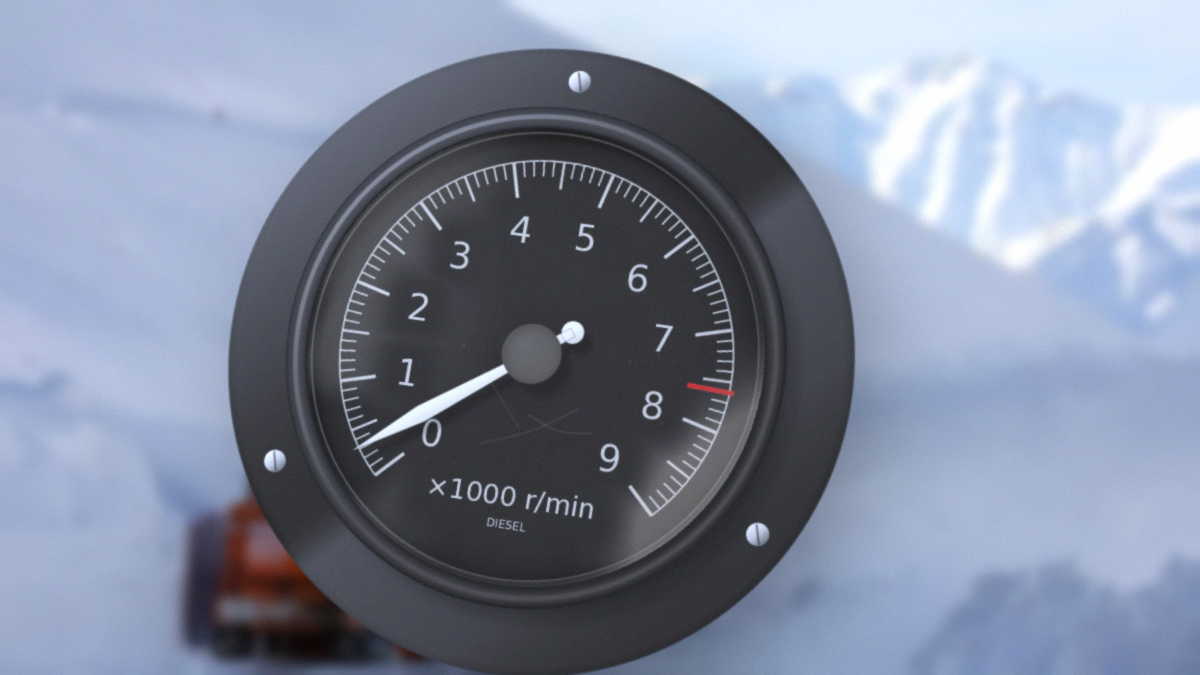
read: 300 rpm
